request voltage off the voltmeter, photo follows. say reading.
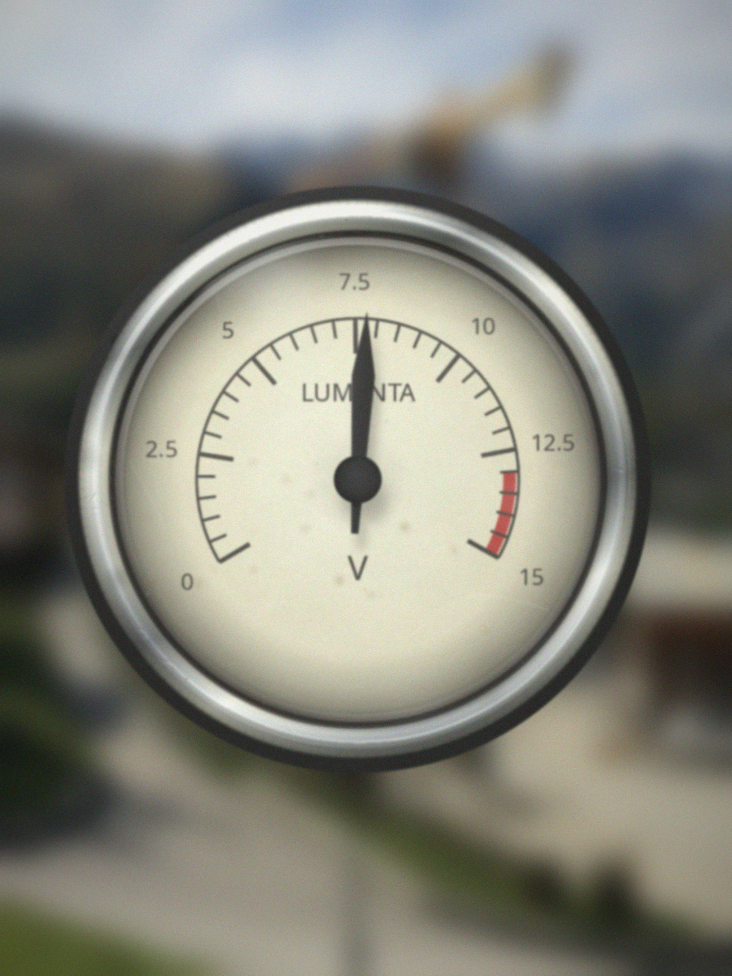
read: 7.75 V
